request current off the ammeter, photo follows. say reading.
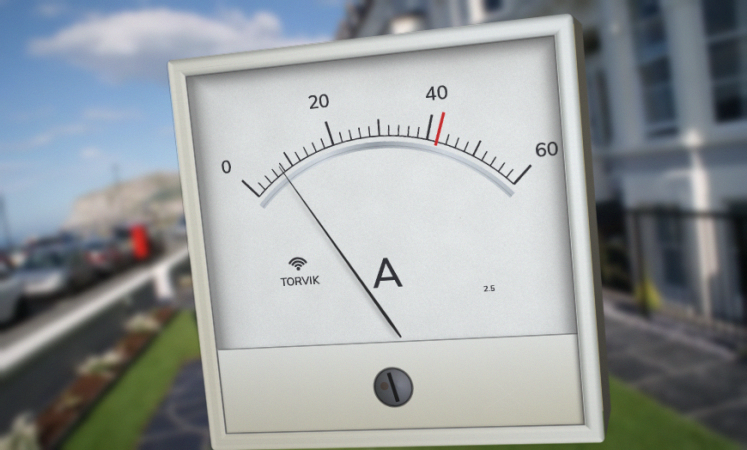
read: 8 A
